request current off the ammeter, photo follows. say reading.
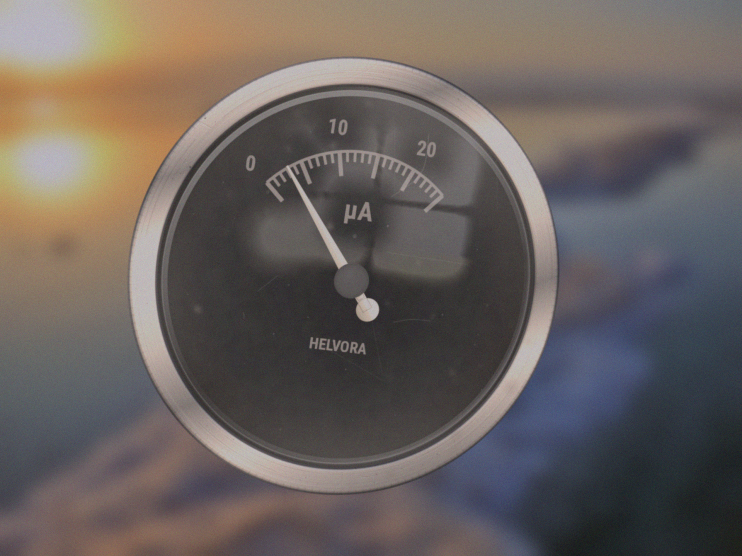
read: 3 µA
